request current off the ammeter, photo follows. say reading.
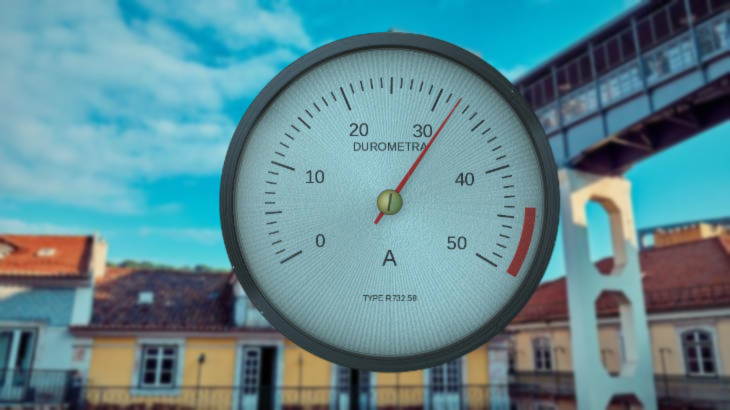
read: 32 A
